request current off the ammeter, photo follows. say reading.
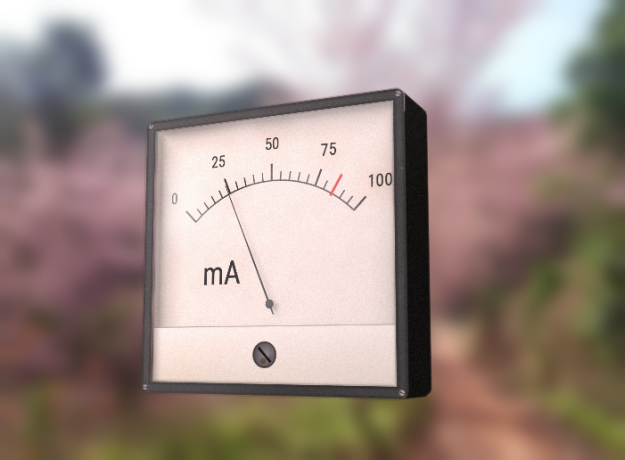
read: 25 mA
